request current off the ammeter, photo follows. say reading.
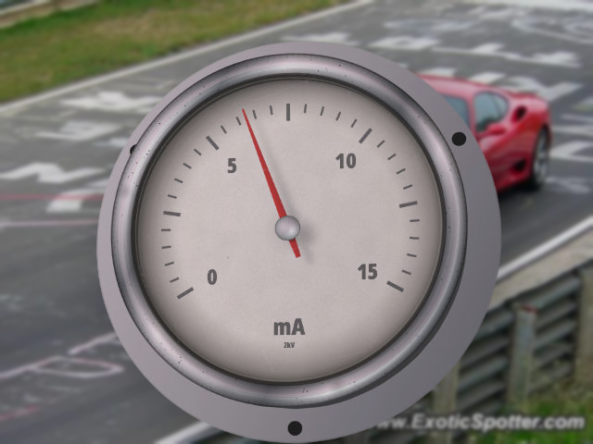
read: 6.25 mA
